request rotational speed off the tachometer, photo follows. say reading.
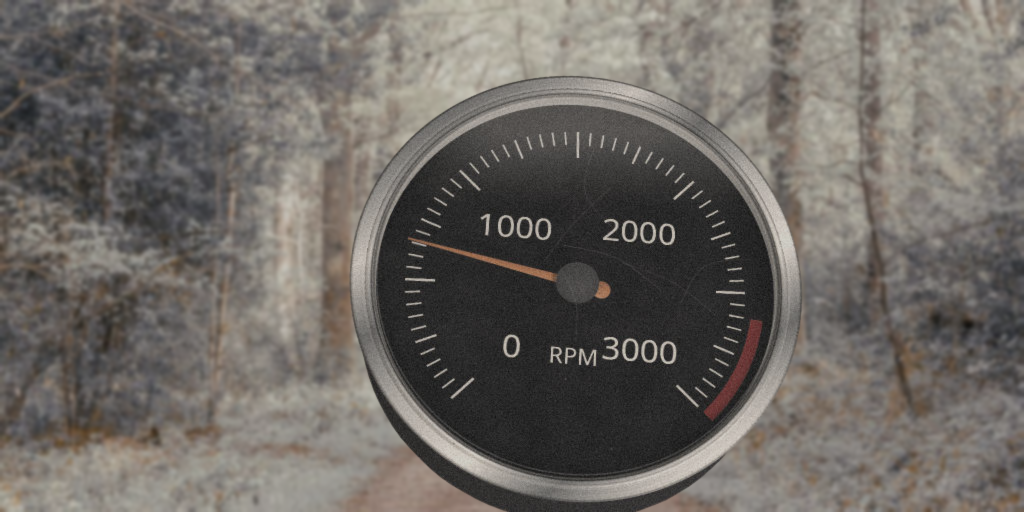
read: 650 rpm
